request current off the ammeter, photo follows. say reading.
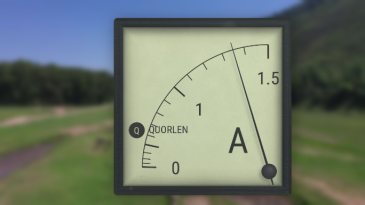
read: 1.35 A
